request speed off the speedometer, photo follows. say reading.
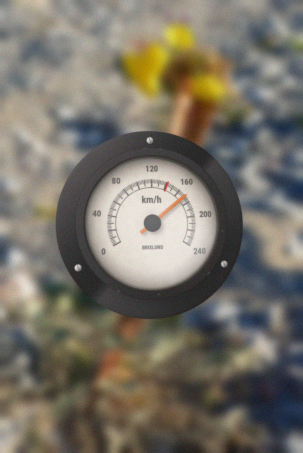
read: 170 km/h
